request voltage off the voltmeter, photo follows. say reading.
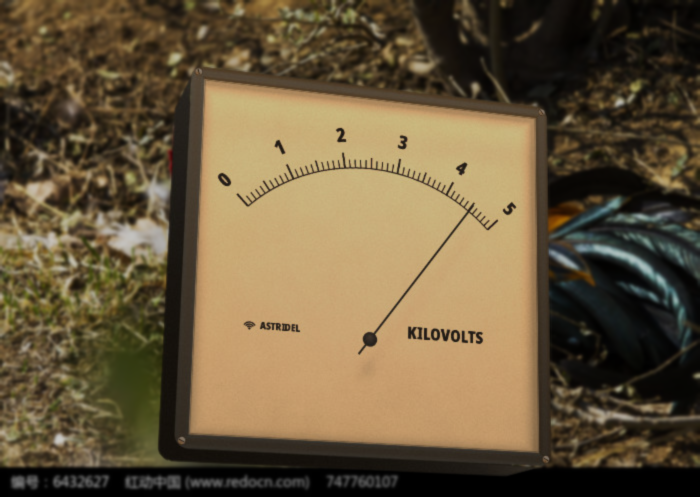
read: 4.5 kV
